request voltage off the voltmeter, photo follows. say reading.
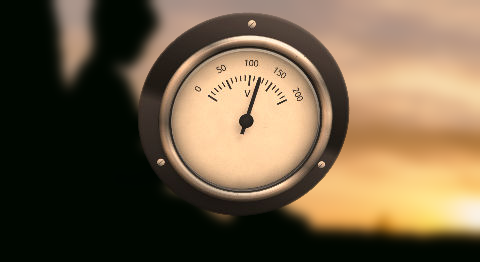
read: 120 V
